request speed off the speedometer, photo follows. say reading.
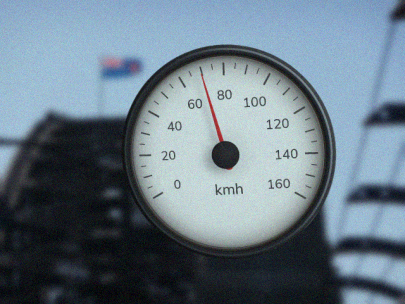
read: 70 km/h
